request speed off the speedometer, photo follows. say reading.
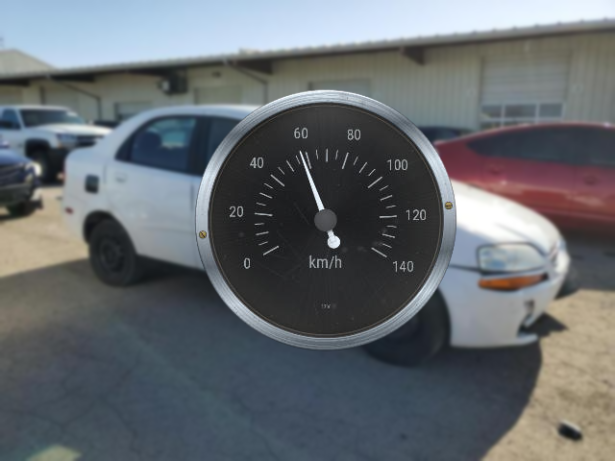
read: 57.5 km/h
